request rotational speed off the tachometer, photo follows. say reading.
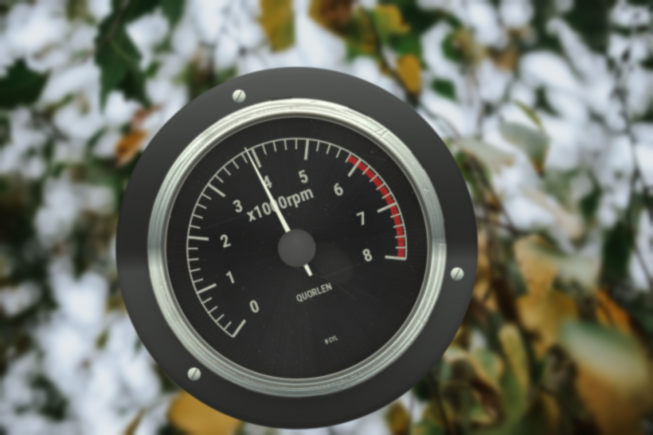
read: 3900 rpm
